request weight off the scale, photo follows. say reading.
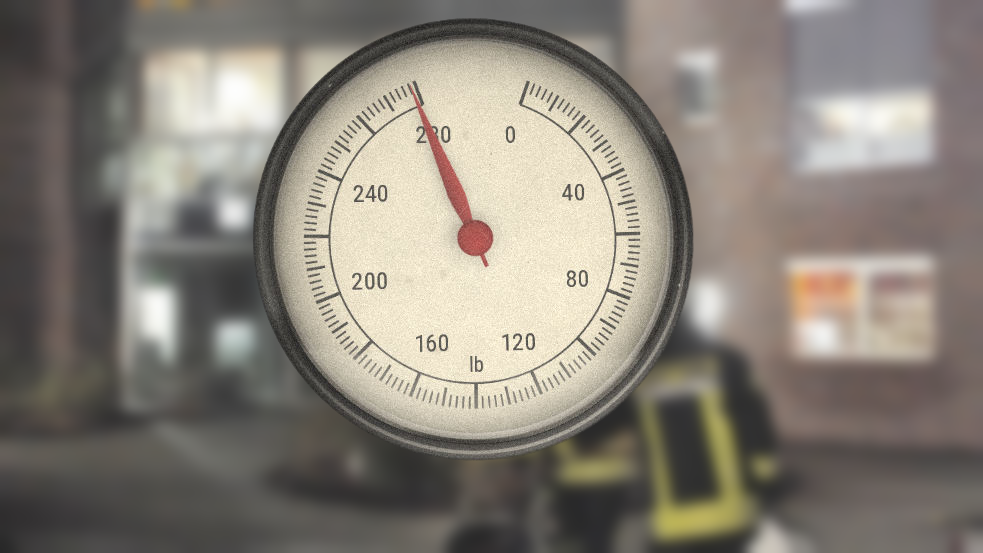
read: 278 lb
